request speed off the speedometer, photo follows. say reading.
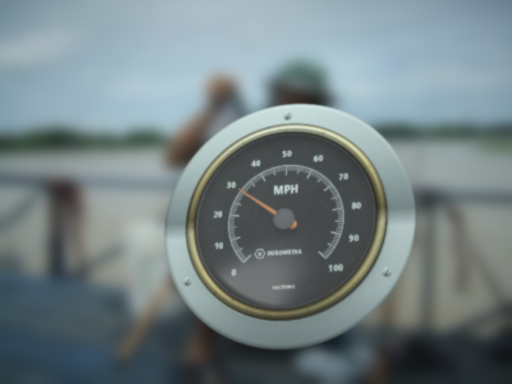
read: 30 mph
